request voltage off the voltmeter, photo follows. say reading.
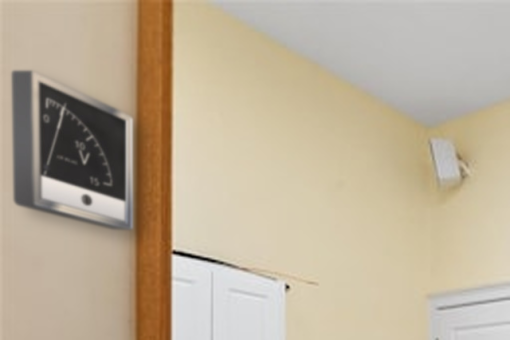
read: 5 V
